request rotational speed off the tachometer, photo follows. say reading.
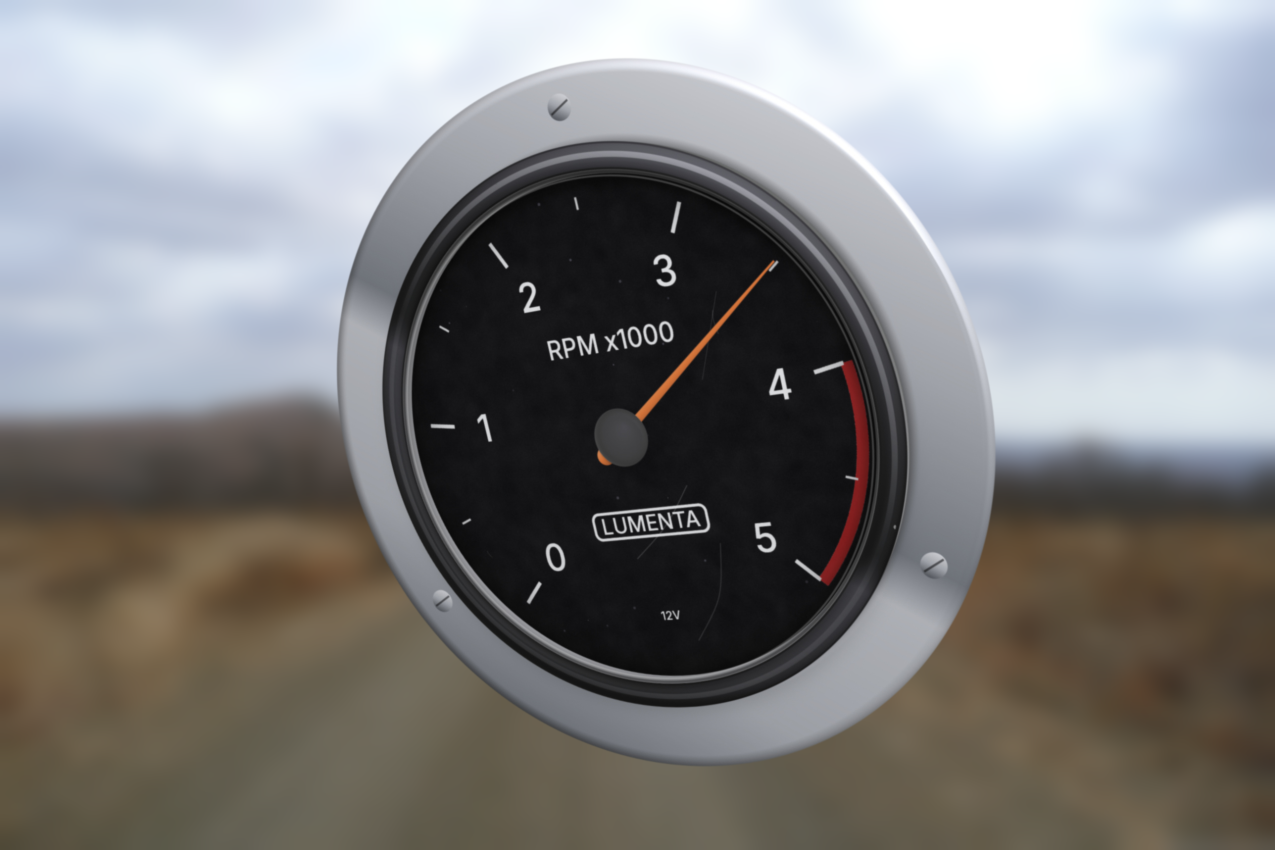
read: 3500 rpm
